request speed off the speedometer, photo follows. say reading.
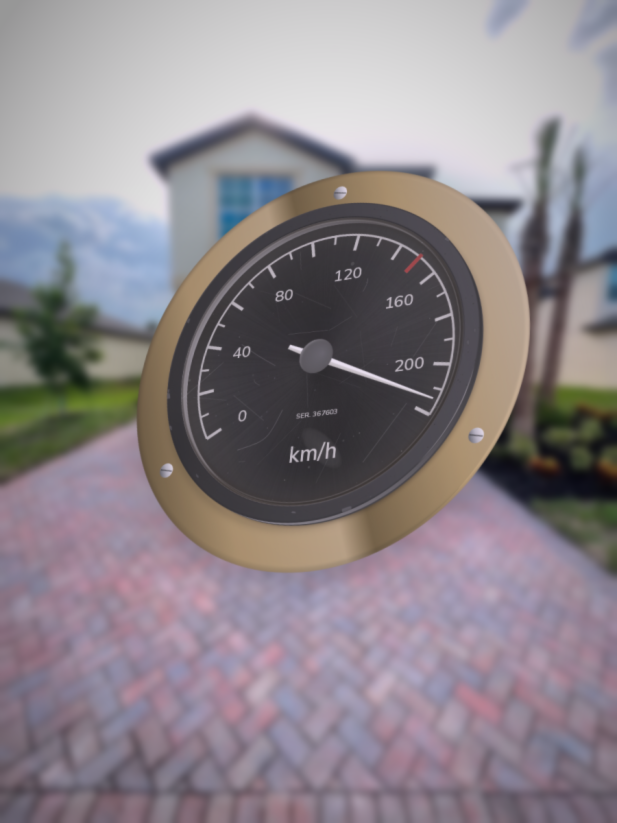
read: 215 km/h
